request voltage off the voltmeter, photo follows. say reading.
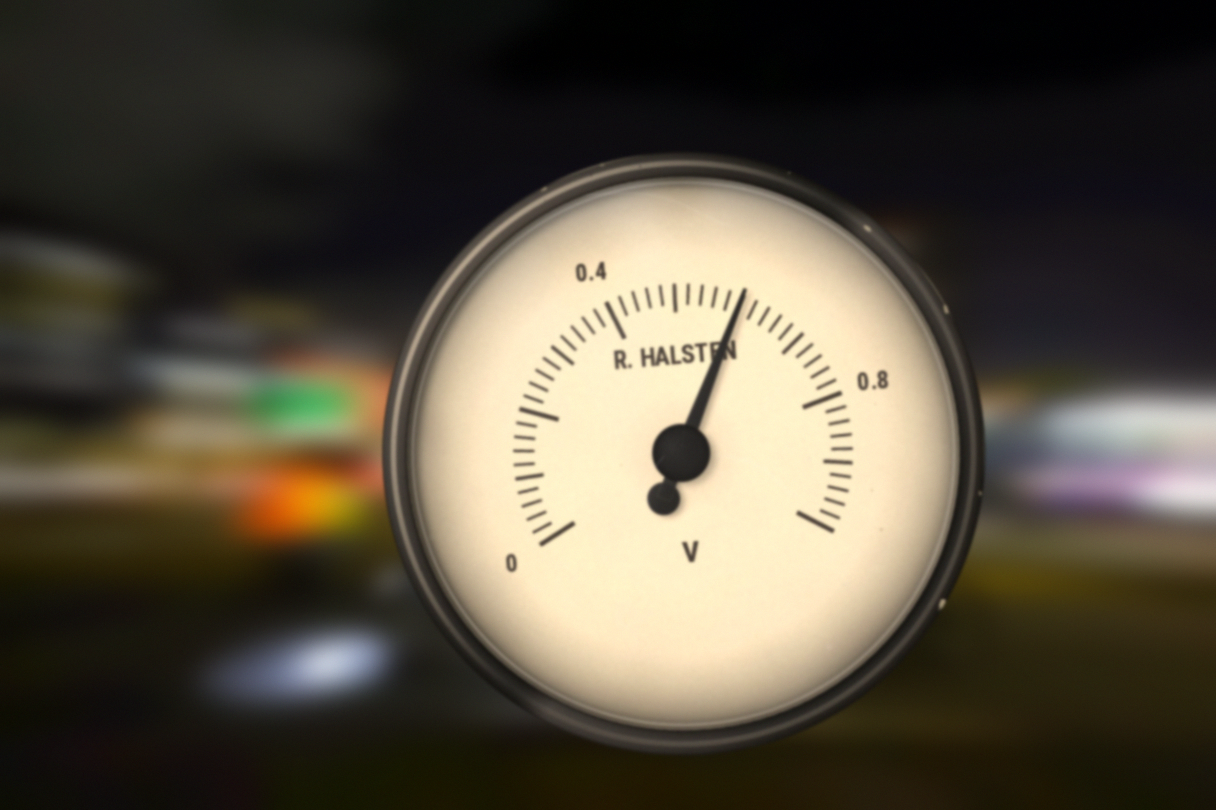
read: 0.6 V
